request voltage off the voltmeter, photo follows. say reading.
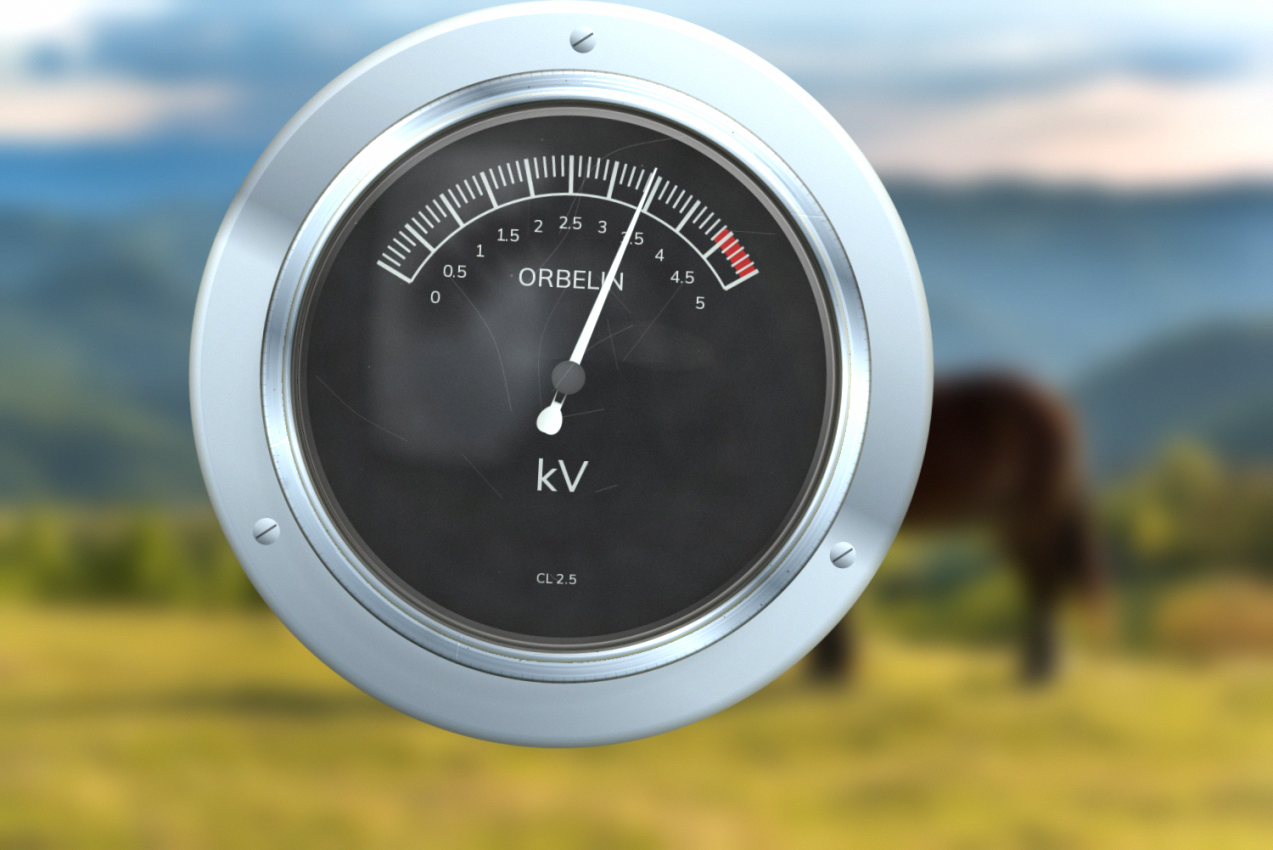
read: 3.4 kV
